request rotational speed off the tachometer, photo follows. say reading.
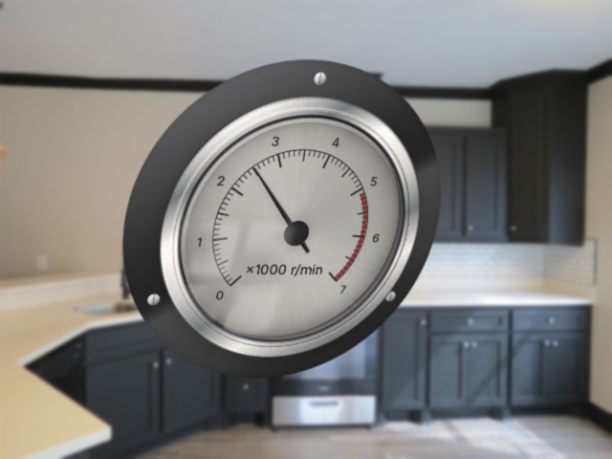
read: 2500 rpm
